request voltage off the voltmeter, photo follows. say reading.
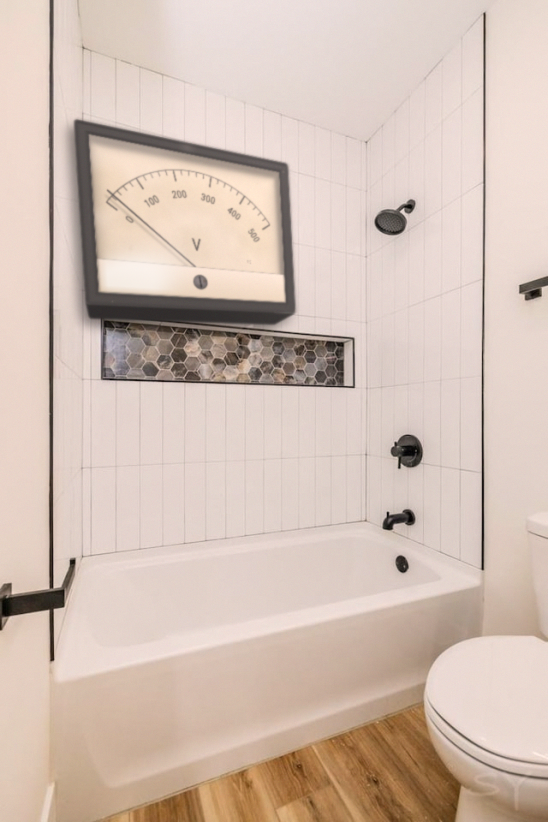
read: 20 V
